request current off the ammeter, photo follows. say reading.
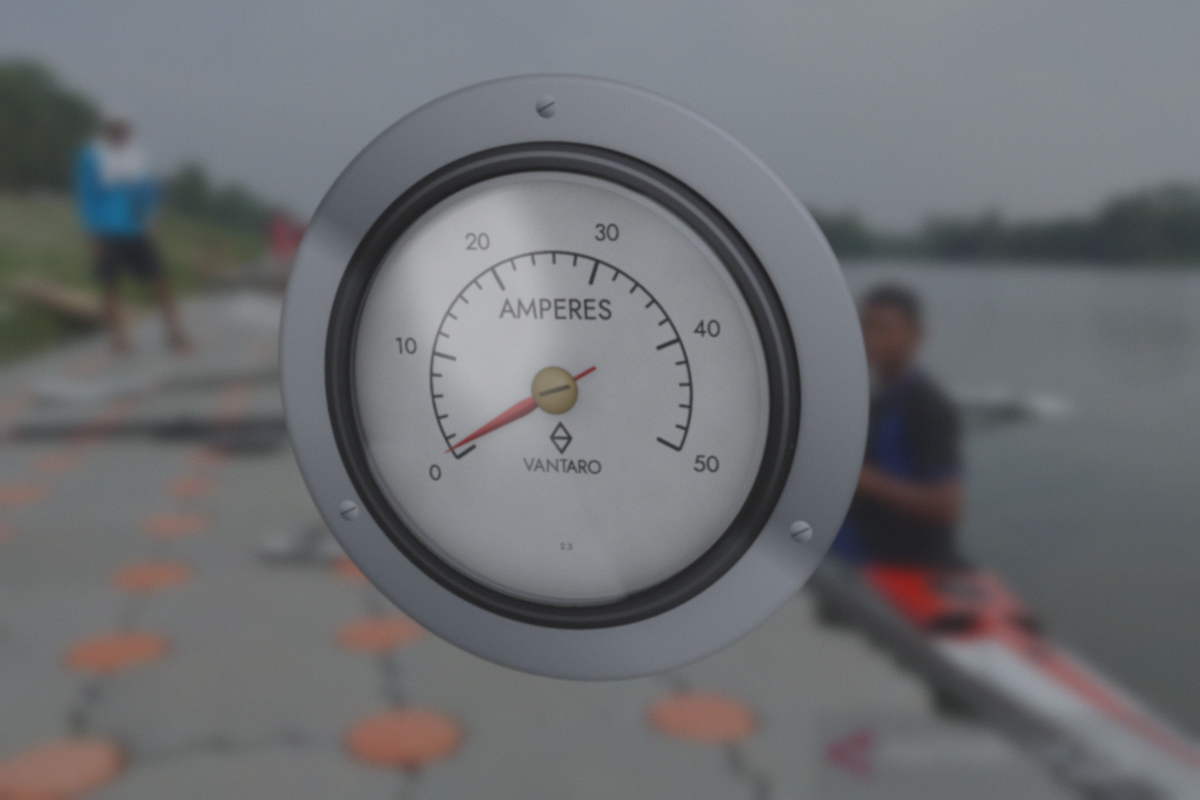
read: 1 A
